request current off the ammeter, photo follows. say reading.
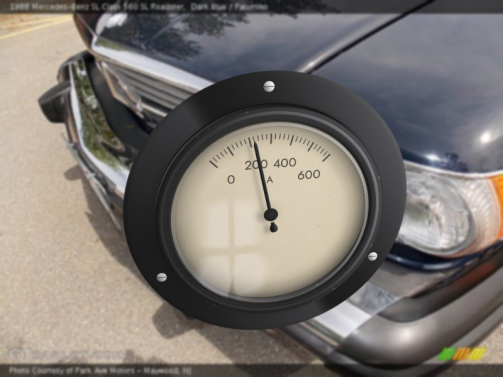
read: 220 A
